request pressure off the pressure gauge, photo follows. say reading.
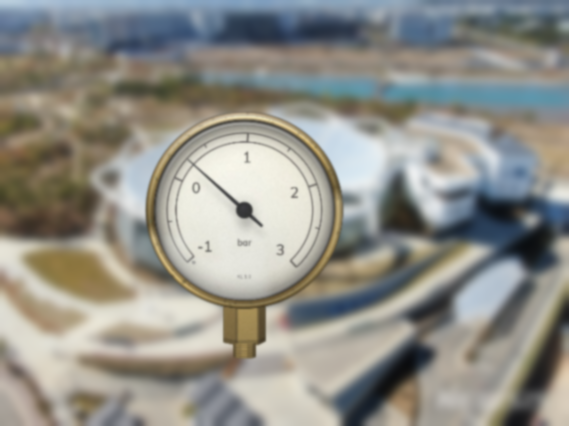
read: 0.25 bar
